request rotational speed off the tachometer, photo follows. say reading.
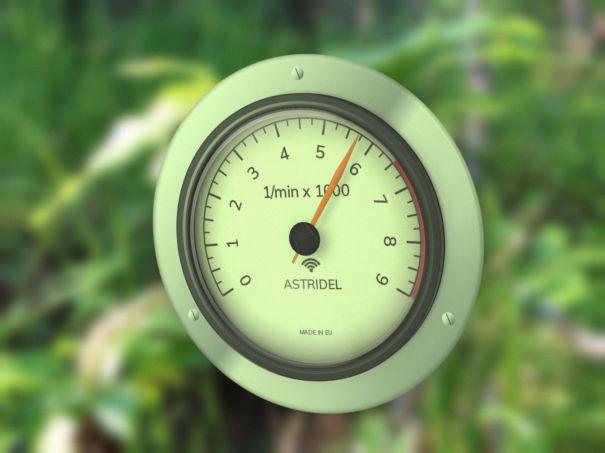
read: 5750 rpm
